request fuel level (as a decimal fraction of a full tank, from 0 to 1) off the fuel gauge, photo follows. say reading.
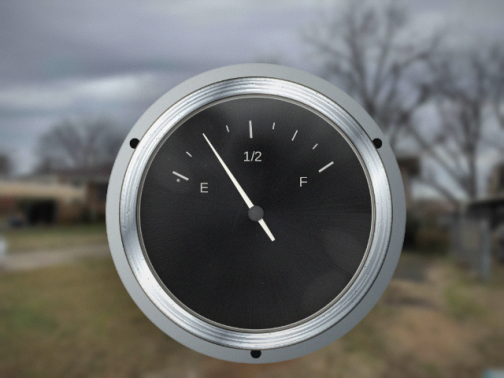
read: 0.25
